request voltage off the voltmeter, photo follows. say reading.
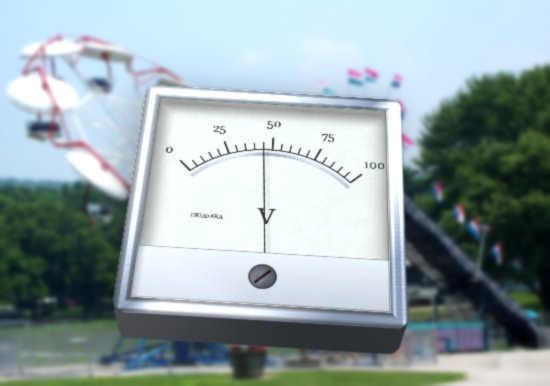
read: 45 V
